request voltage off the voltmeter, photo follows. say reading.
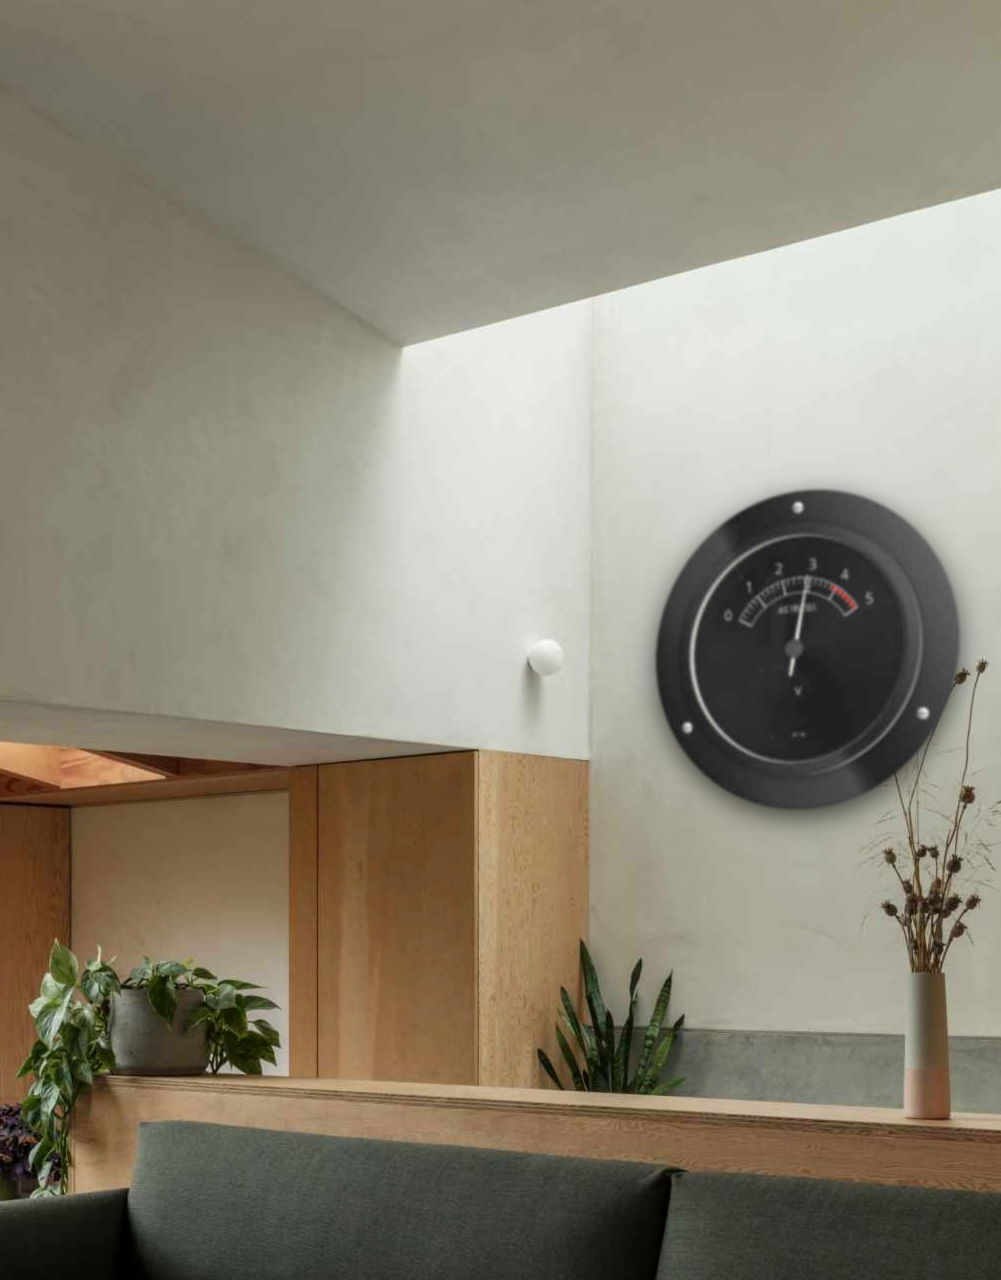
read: 3 V
